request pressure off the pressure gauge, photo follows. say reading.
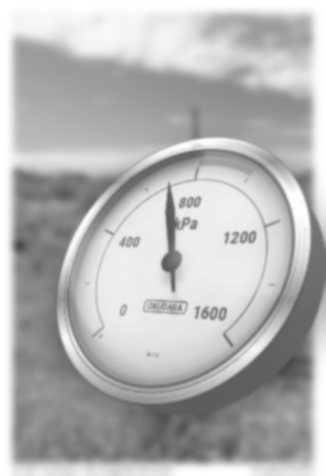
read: 700 kPa
